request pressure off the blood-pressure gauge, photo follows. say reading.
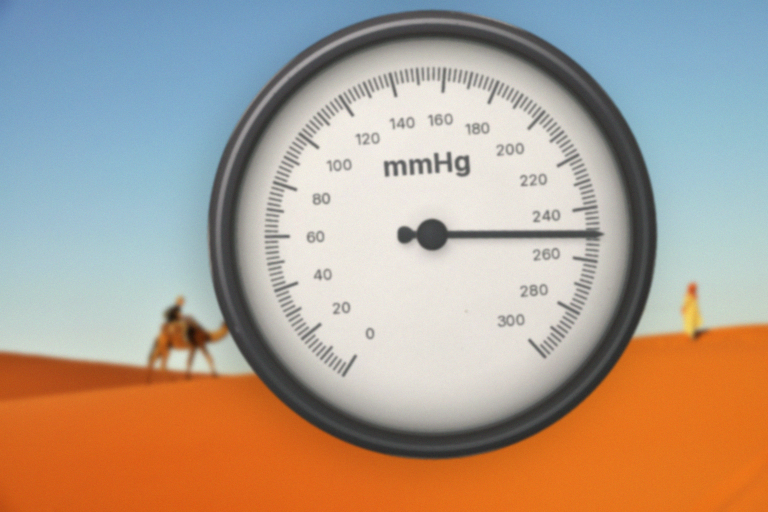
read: 250 mmHg
